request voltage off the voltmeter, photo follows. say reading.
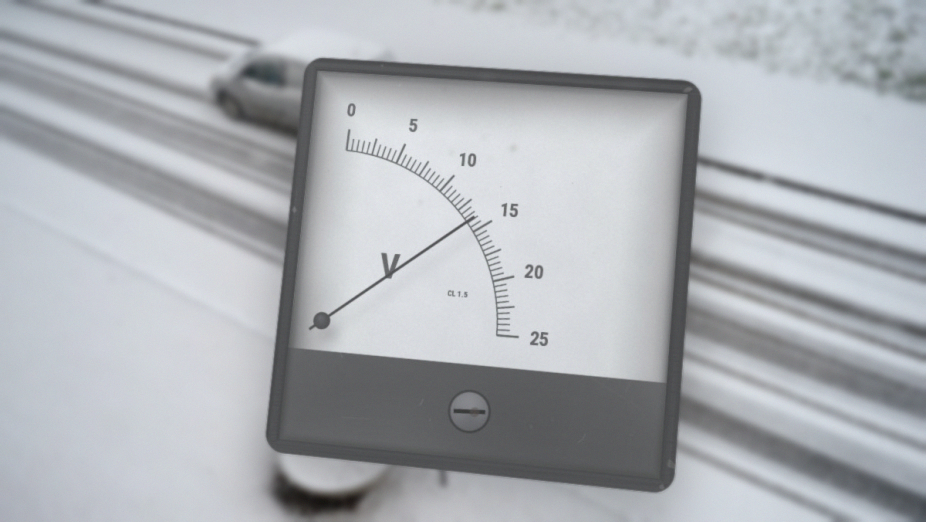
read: 14 V
